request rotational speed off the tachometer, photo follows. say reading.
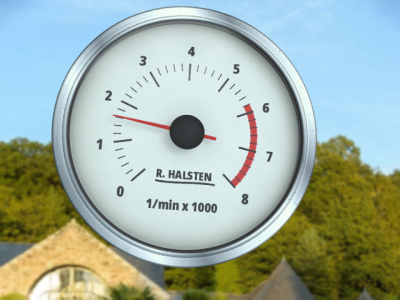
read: 1600 rpm
